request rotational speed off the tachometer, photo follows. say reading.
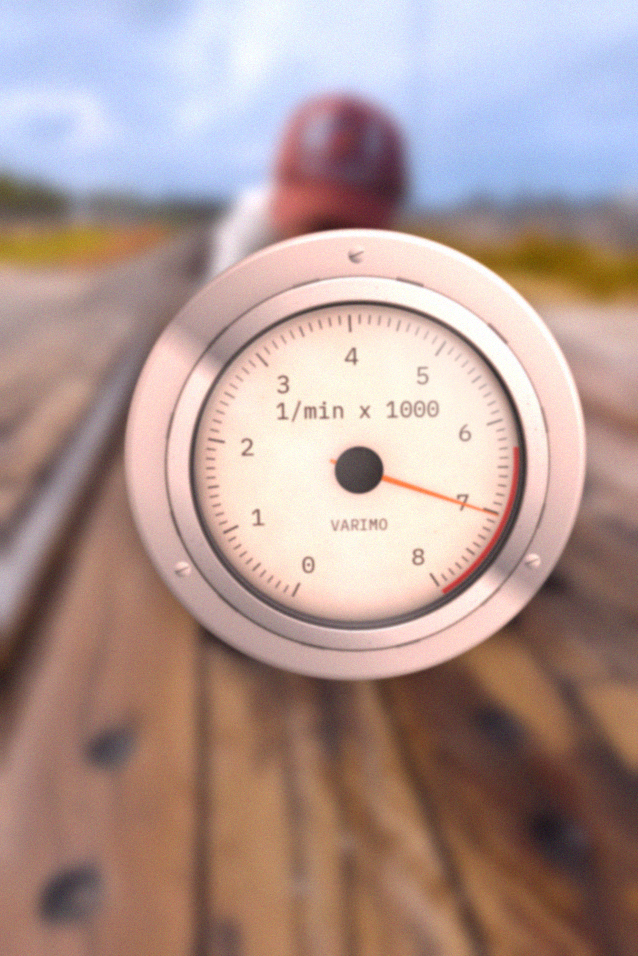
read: 7000 rpm
